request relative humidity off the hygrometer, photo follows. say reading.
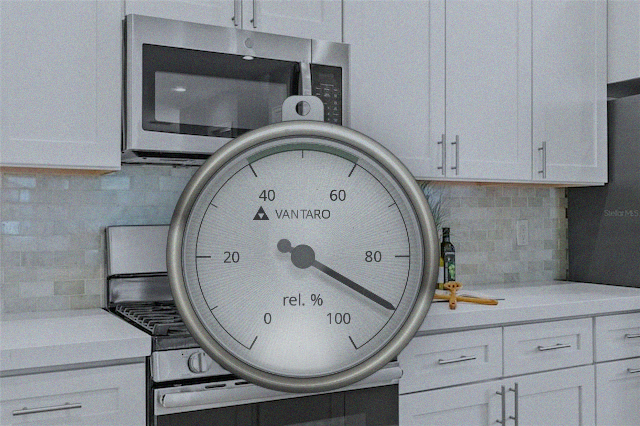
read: 90 %
